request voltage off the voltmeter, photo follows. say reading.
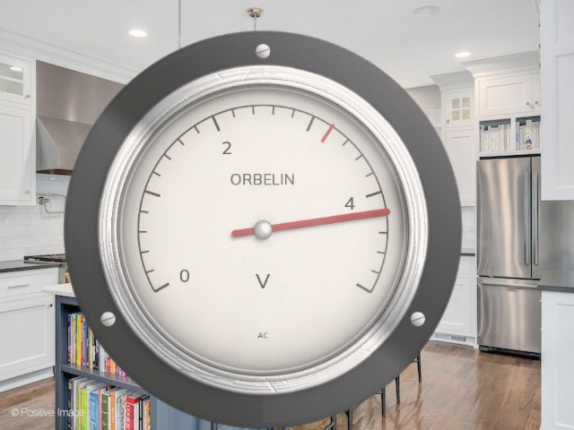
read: 4.2 V
